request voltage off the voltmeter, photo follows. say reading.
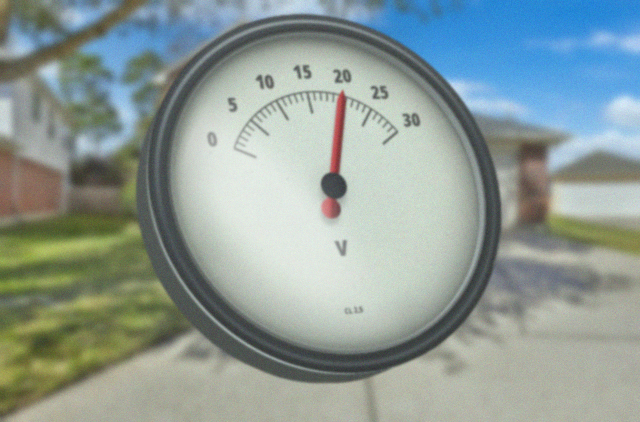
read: 20 V
